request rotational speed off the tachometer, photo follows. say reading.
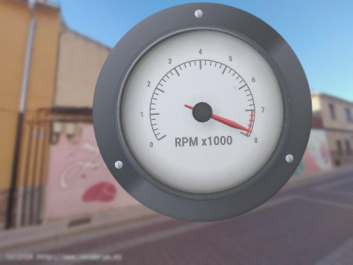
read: 7800 rpm
